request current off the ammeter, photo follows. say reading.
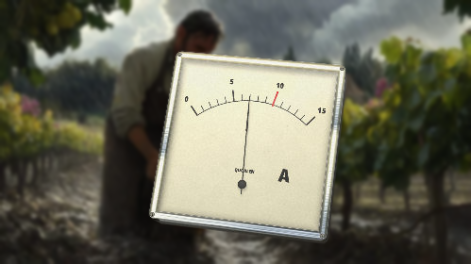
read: 7 A
